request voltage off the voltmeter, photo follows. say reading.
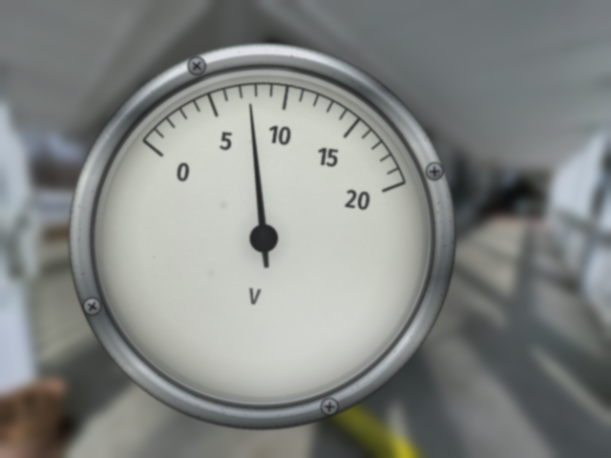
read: 7.5 V
